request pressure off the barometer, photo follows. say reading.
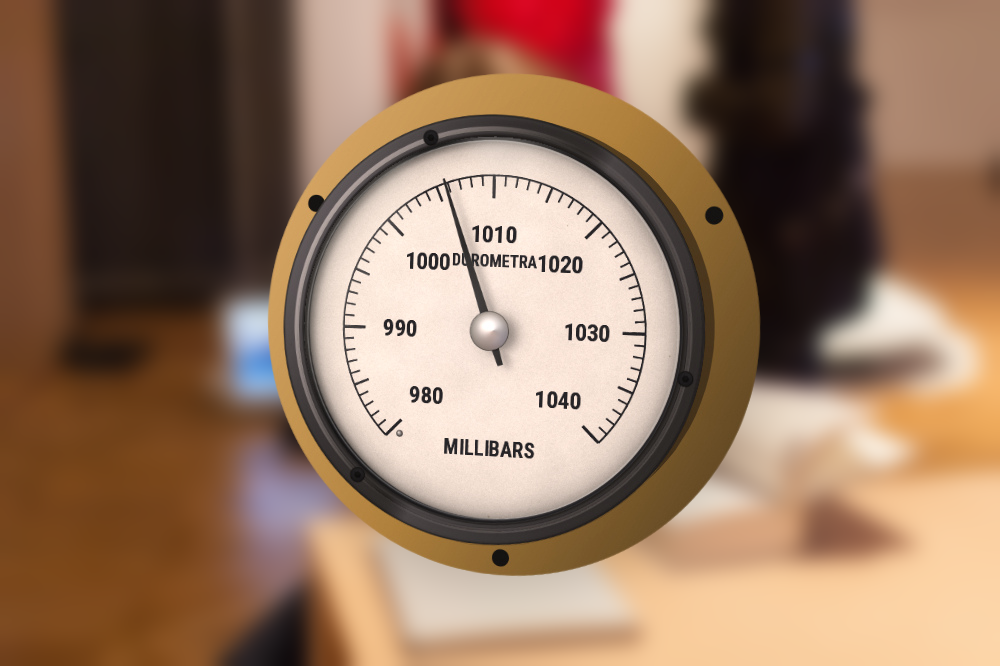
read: 1006 mbar
